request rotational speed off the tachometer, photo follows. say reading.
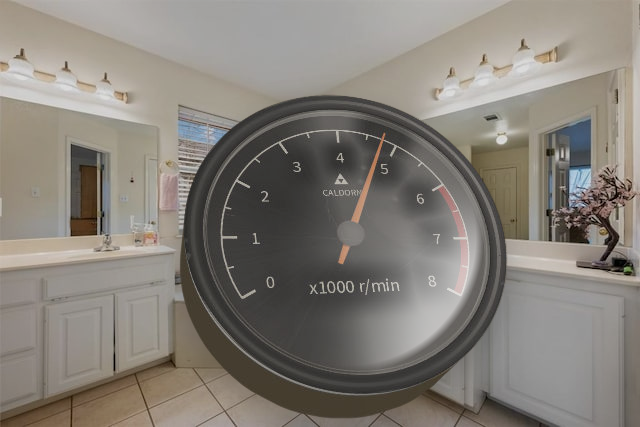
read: 4750 rpm
